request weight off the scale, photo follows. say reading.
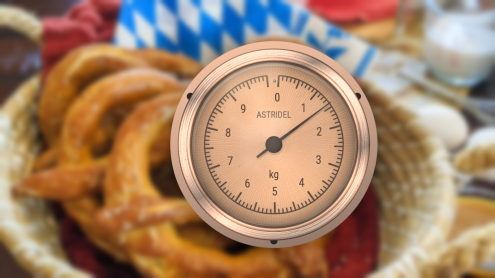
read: 1.4 kg
